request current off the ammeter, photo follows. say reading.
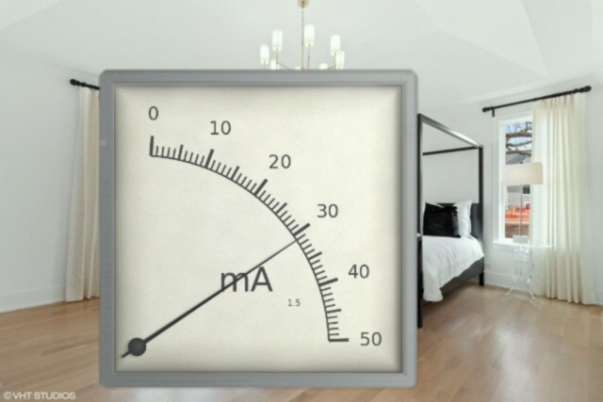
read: 31 mA
